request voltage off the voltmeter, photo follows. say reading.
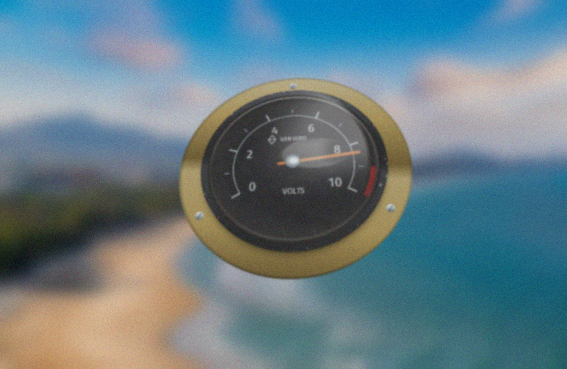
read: 8.5 V
